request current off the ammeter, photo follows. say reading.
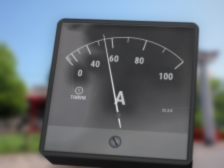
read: 55 A
